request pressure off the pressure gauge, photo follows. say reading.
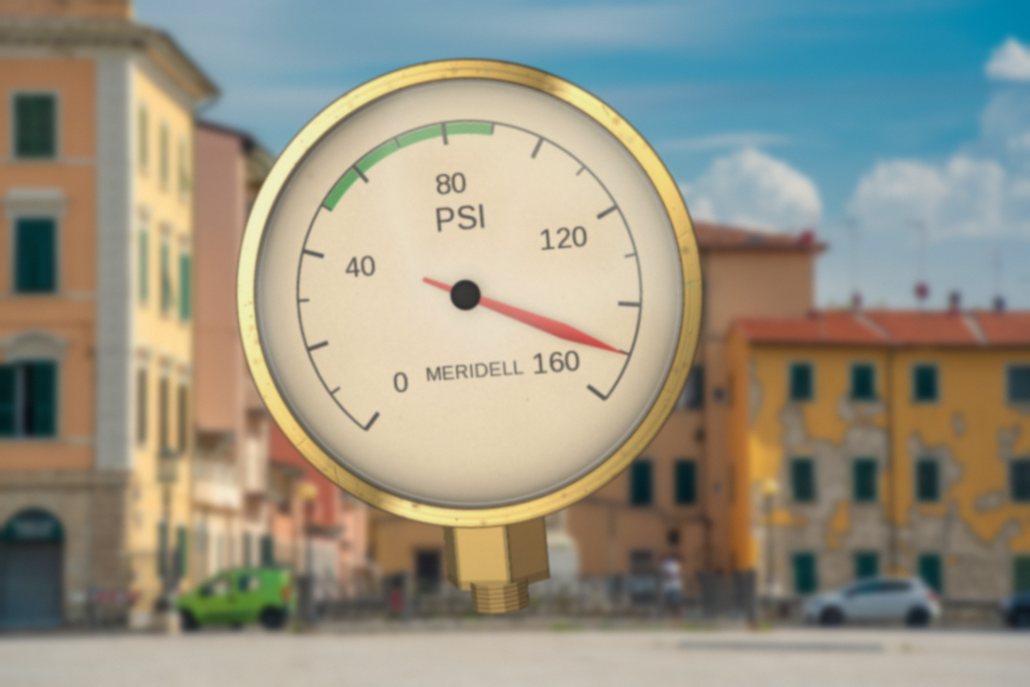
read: 150 psi
